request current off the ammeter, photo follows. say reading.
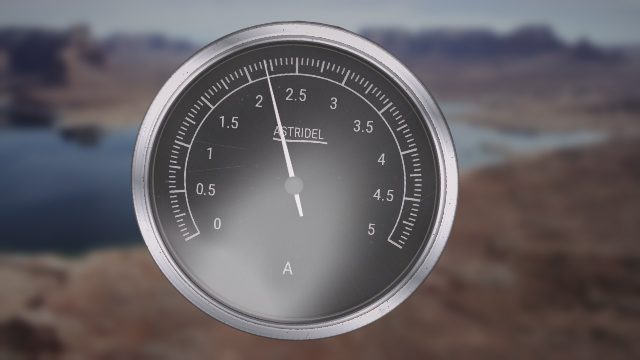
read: 2.2 A
